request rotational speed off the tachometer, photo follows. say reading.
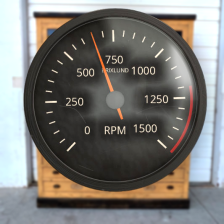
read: 650 rpm
